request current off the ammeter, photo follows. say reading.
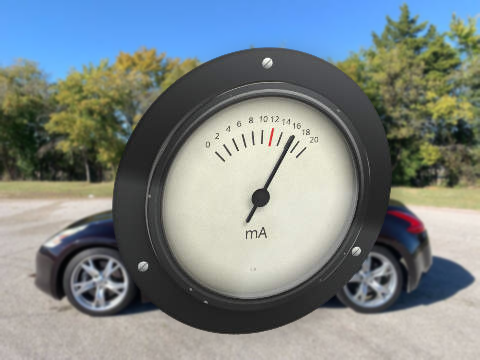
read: 16 mA
